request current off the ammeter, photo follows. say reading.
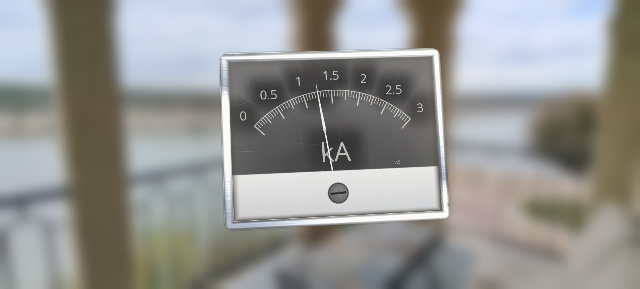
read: 1.25 kA
